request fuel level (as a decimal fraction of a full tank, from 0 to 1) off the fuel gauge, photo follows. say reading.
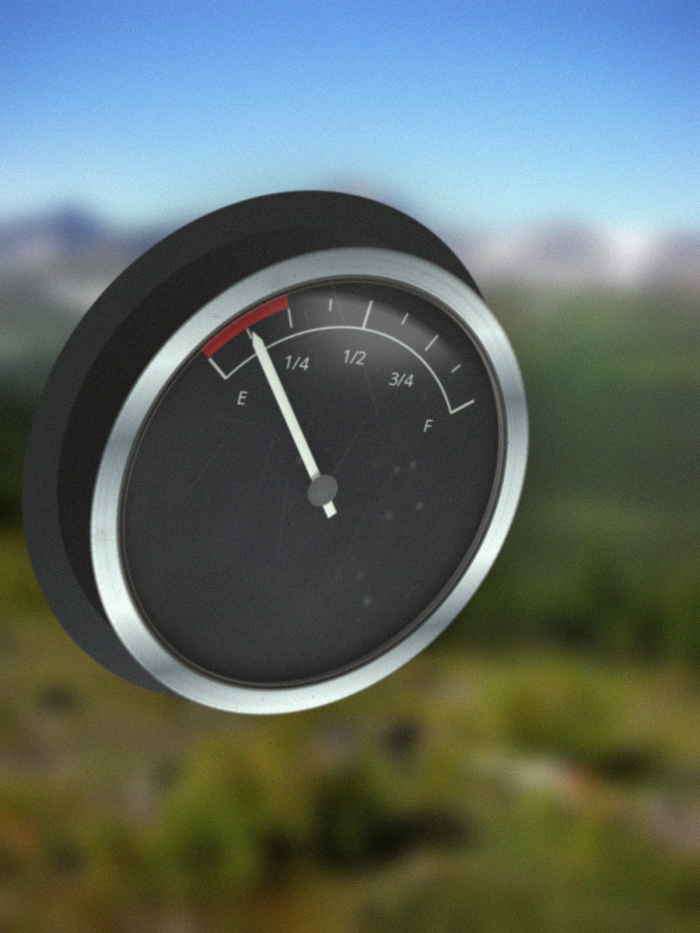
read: 0.125
